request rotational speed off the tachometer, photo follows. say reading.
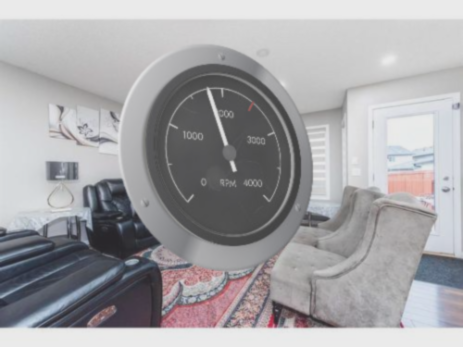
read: 1750 rpm
